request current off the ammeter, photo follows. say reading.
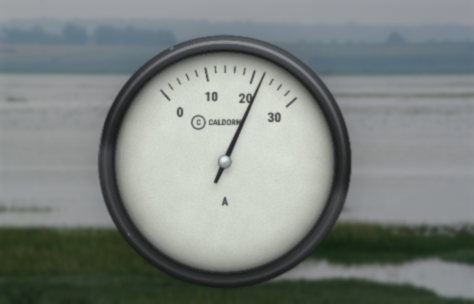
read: 22 A
